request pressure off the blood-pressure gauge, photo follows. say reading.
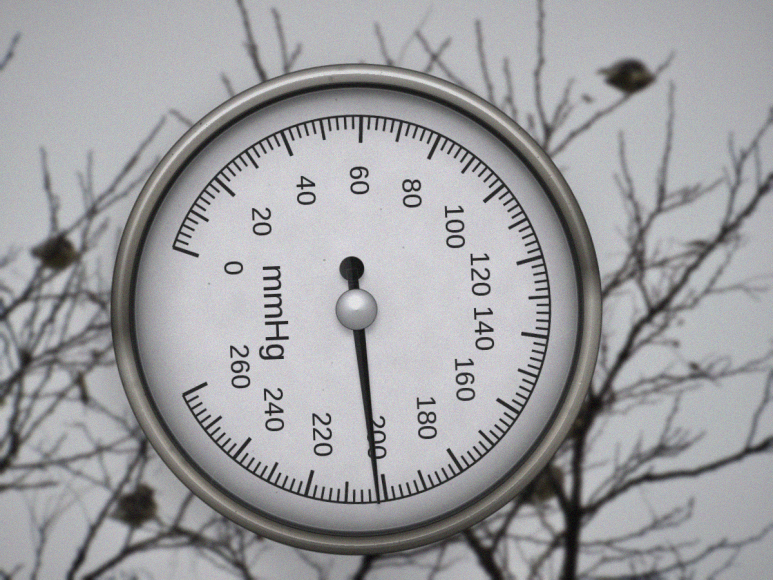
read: 202 mmHg
